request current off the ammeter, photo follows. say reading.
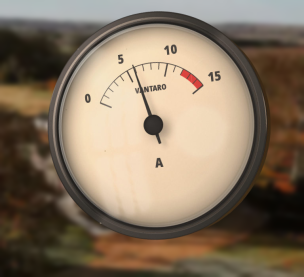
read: 6 A
